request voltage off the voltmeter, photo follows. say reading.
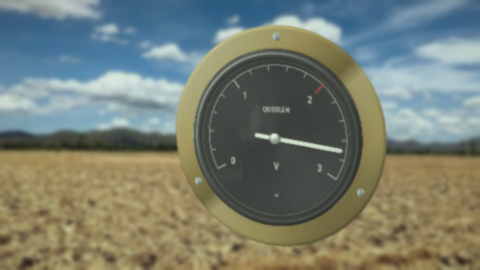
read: 2.7 V
